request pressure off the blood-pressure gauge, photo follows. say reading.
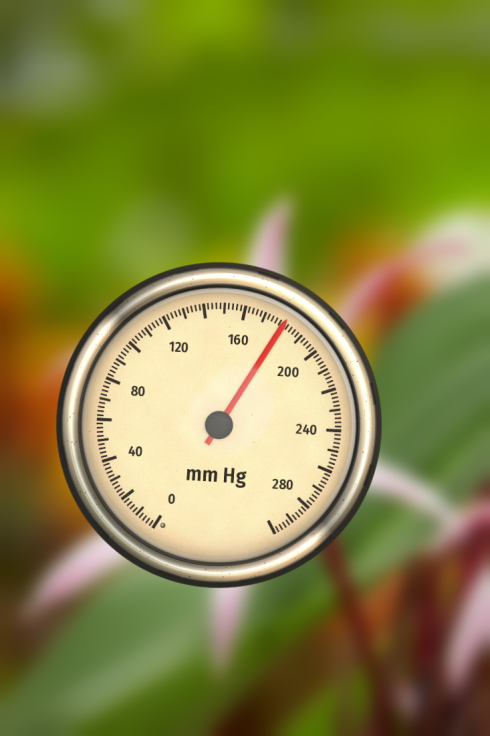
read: 180 mmHg
